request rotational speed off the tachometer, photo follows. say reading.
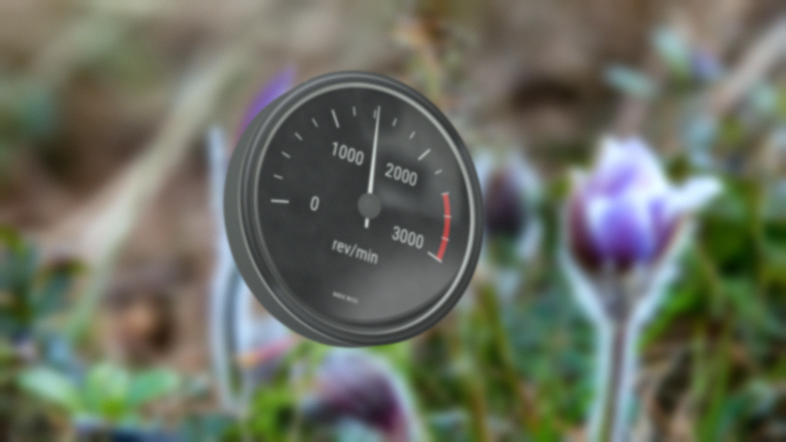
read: 1400 rpm
